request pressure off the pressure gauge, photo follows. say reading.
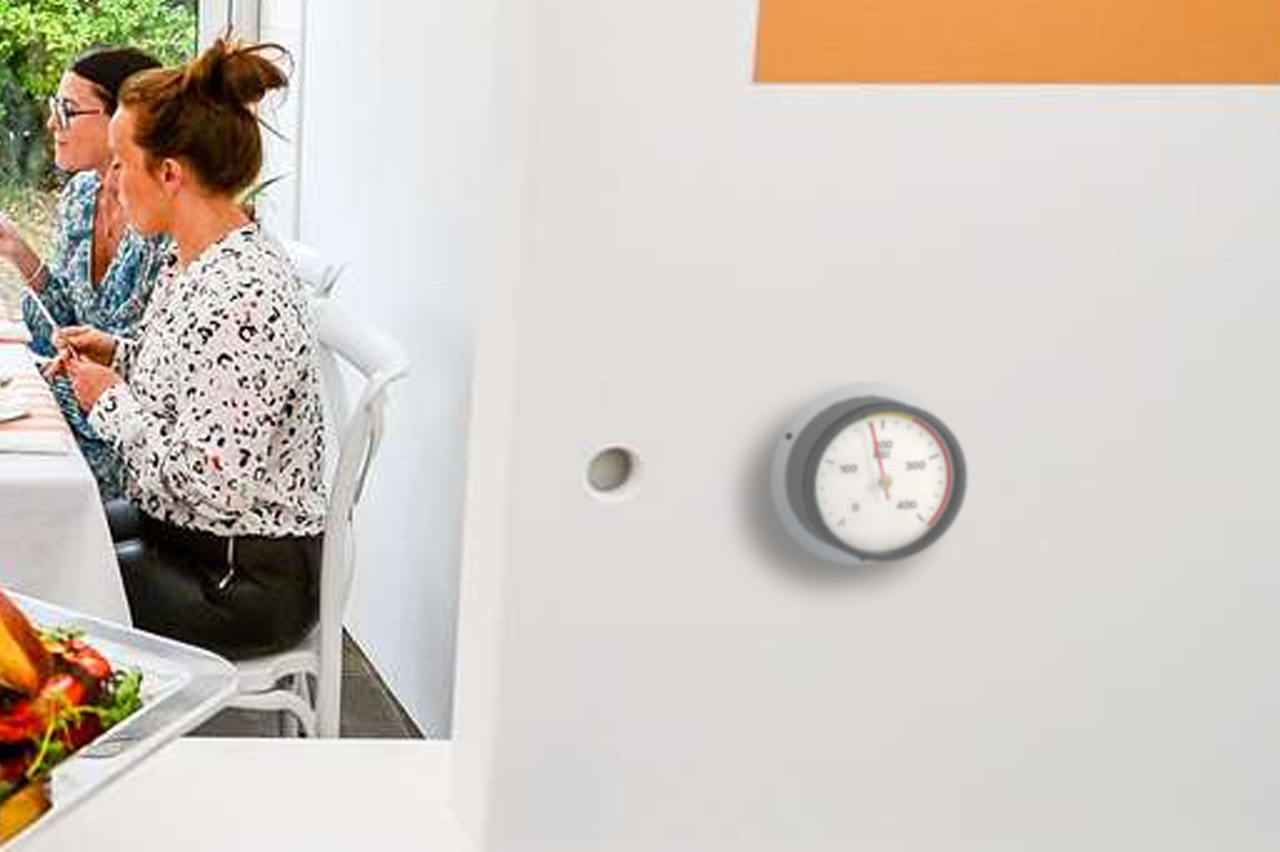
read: 180 psi
